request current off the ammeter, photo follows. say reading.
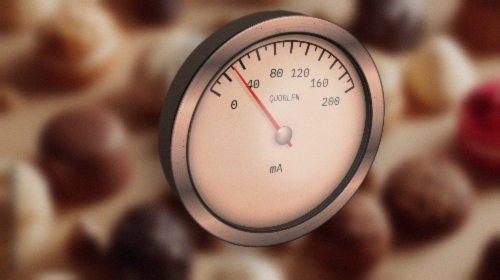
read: 30 mA
